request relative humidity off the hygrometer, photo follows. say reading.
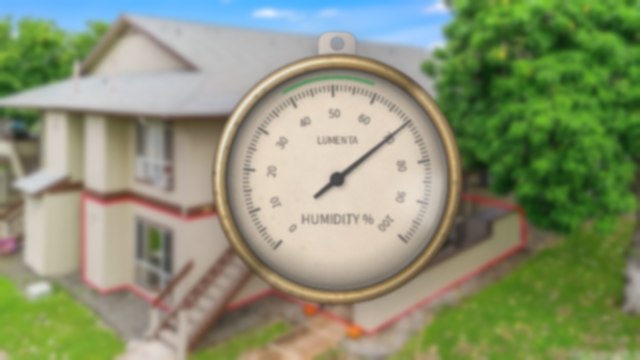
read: 70 %
